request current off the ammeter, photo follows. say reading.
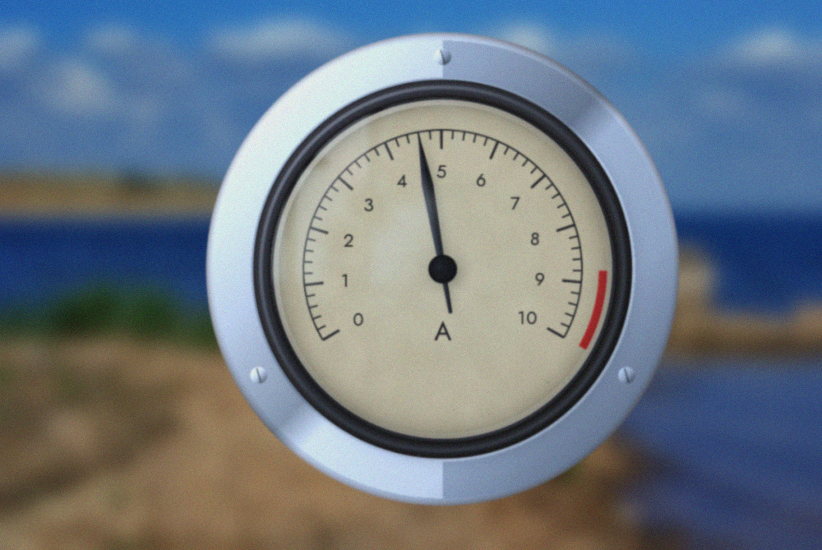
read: 4.6 A
